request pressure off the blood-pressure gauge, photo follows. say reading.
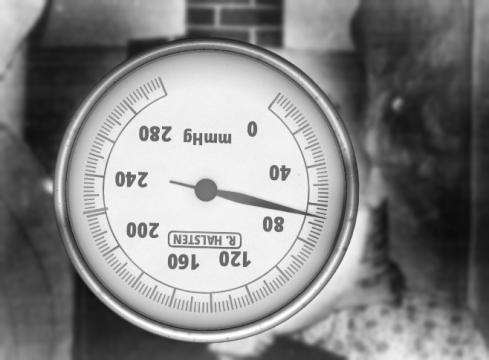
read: 66 mmHg
